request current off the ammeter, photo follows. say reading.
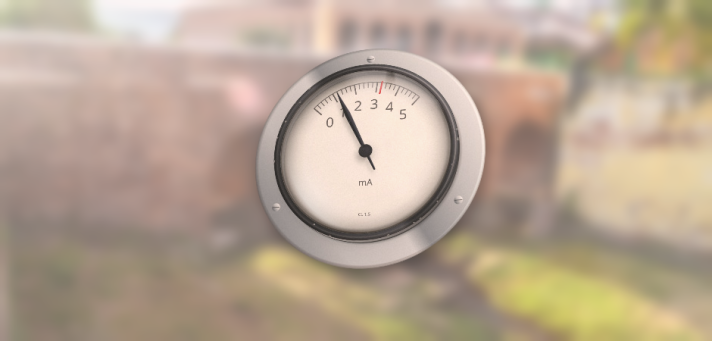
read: 1.2 mA
